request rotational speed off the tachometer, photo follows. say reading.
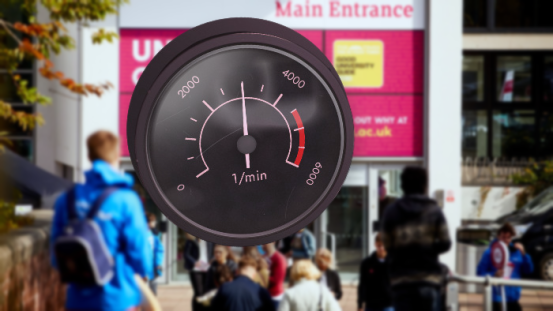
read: 3000 rpm
